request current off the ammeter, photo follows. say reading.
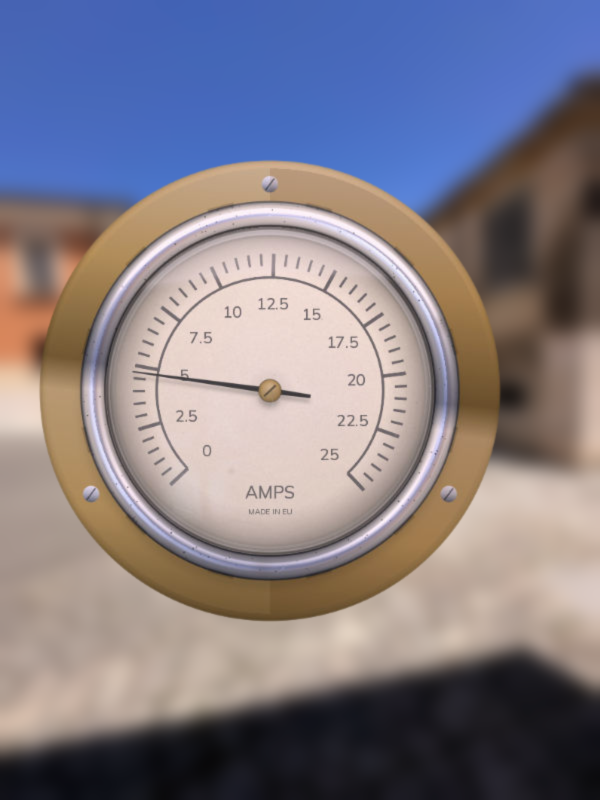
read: 4.75 A
